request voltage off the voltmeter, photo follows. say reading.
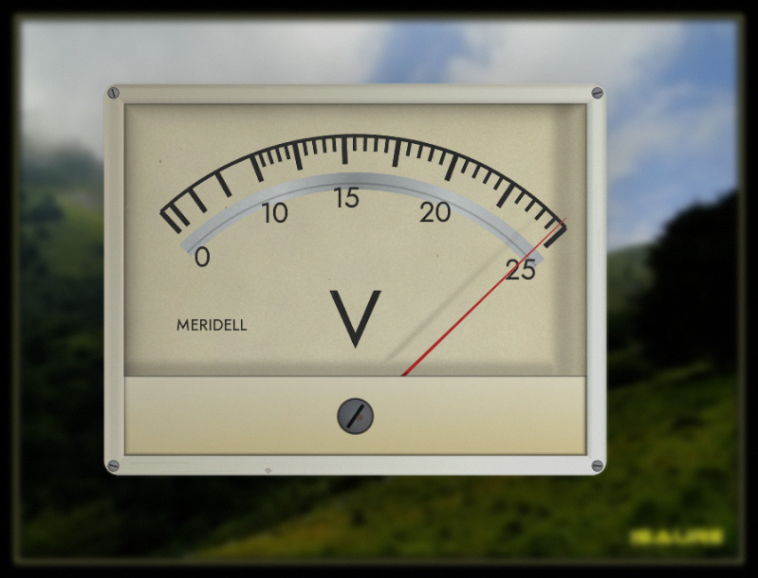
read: 24.75 V
